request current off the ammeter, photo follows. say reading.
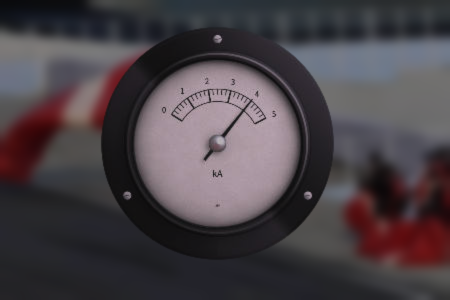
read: 4 kA
